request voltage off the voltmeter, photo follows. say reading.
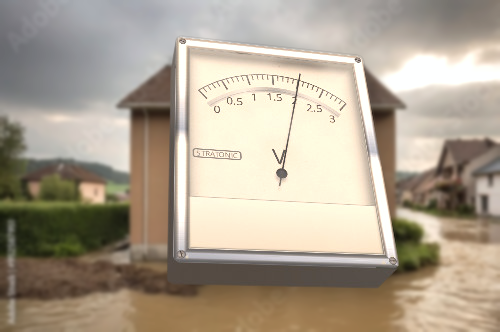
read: 2 V
